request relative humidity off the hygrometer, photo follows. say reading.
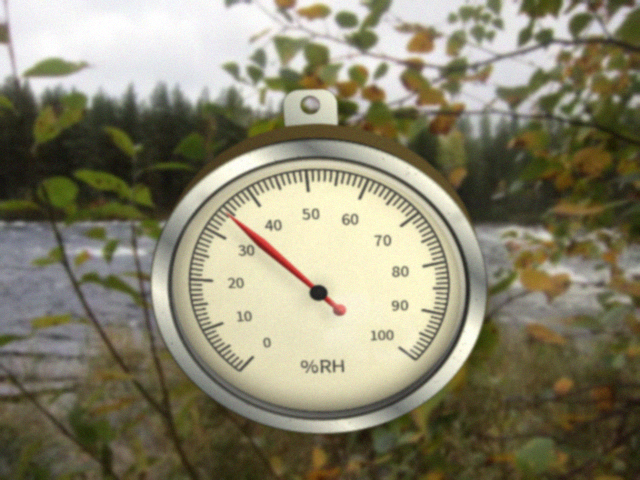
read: 35 %
